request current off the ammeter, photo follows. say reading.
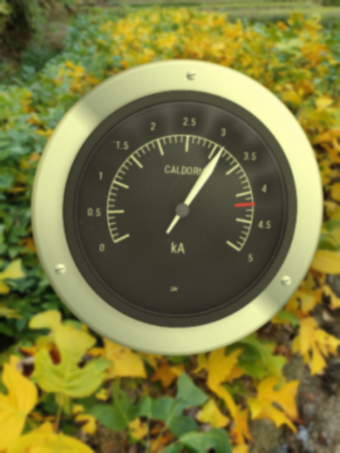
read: 3.1 kA
